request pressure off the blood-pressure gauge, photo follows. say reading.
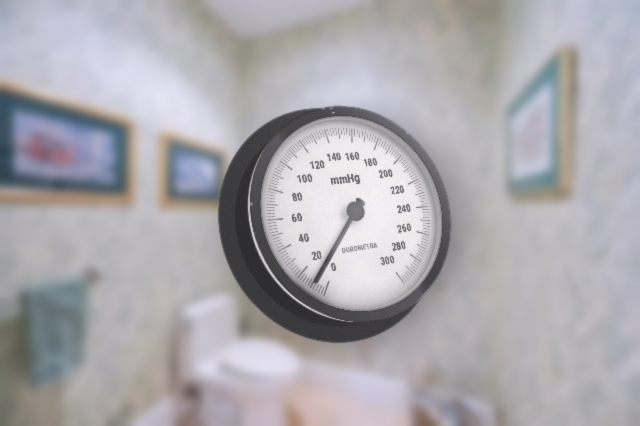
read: 10 mmHg
